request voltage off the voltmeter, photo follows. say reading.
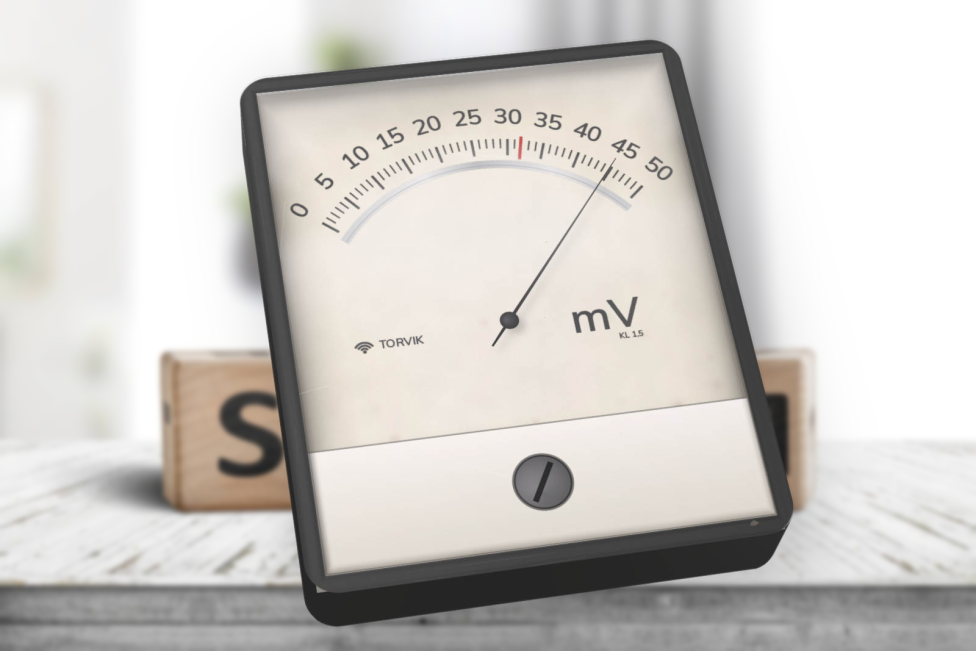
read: 45 mV
